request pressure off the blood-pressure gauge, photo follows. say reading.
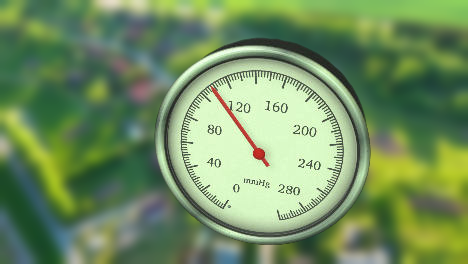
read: 110 mmHg
